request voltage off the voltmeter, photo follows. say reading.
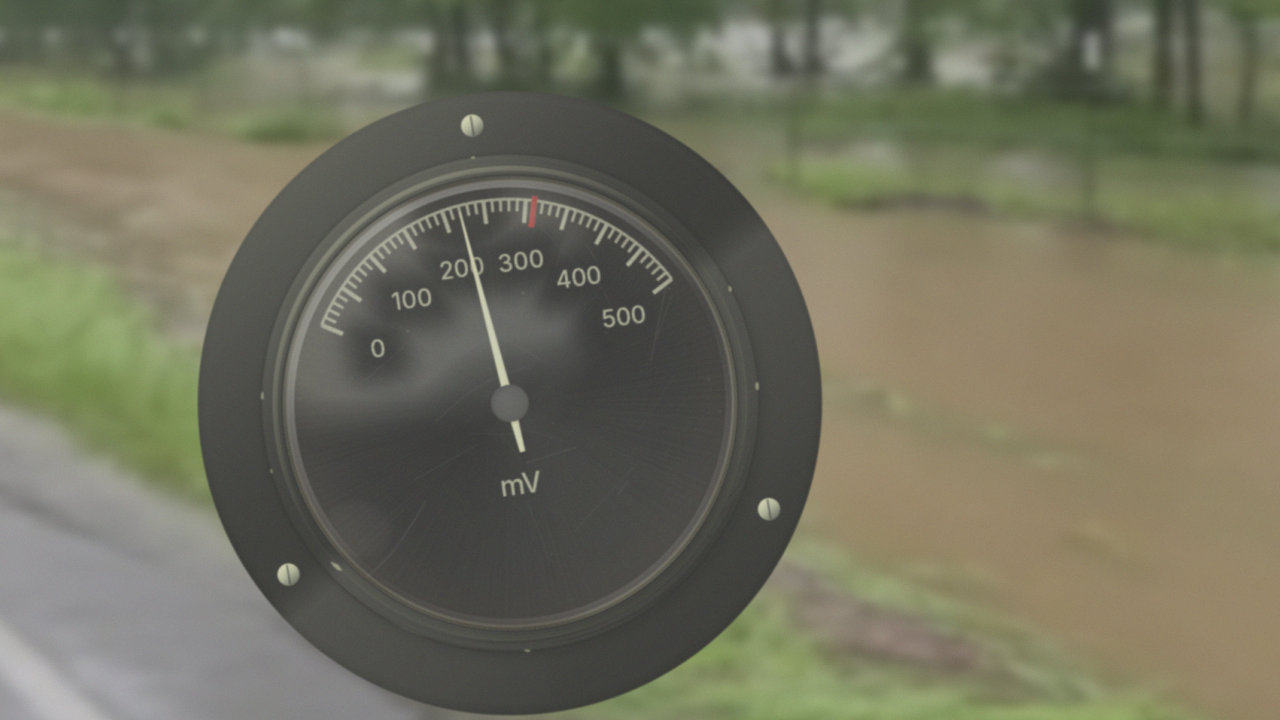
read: 220 mV
